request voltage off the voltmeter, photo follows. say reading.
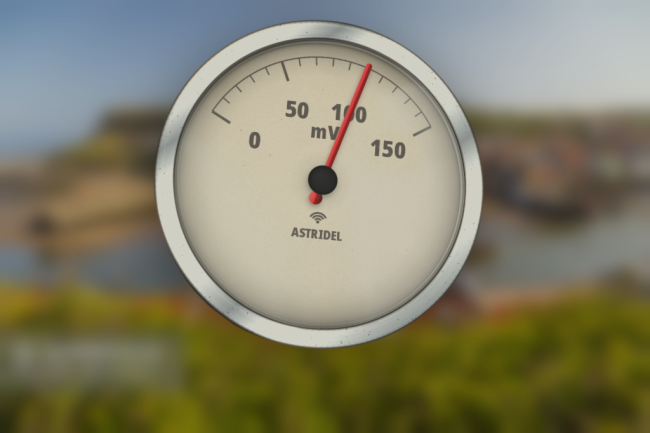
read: 100 mV
